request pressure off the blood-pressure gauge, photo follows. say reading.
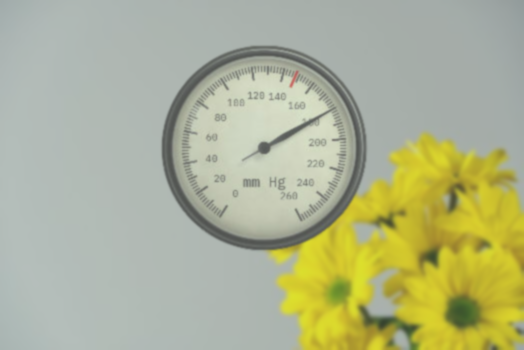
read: 180 mmHg
